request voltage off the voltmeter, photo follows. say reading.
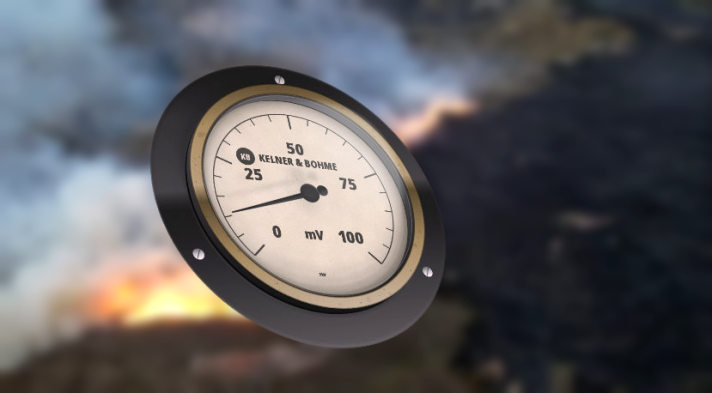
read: 10 mV
